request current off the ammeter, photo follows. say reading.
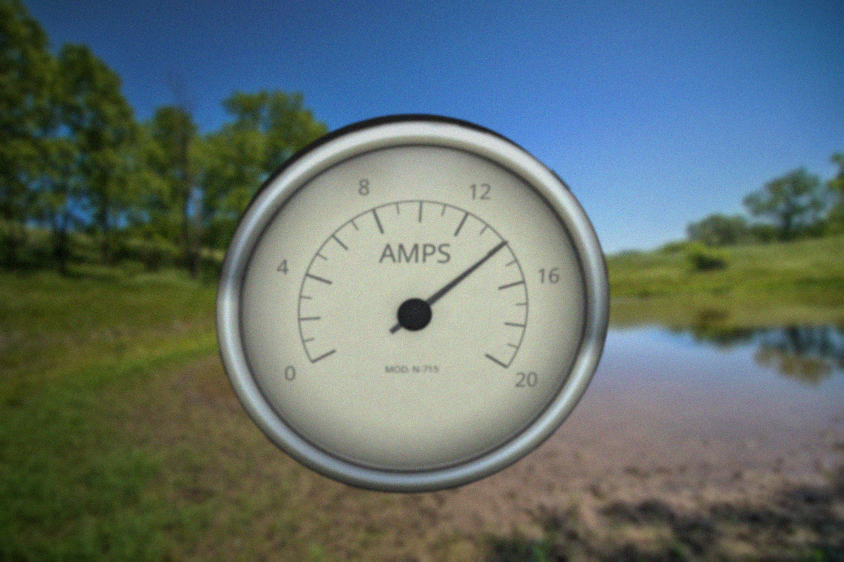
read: 14 A
